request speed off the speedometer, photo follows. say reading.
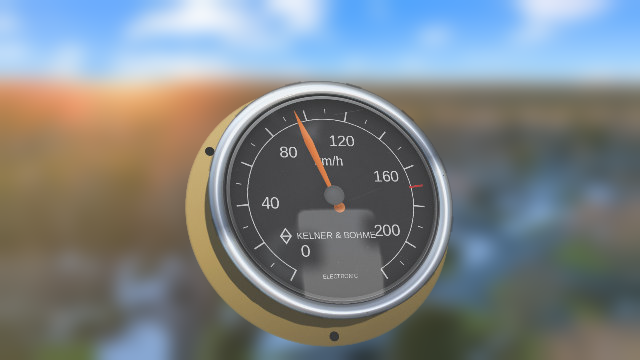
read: 95 km/h
